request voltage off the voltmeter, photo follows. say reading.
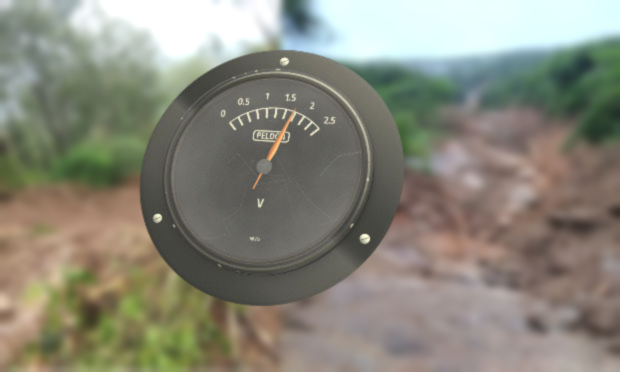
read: 1.75 V
